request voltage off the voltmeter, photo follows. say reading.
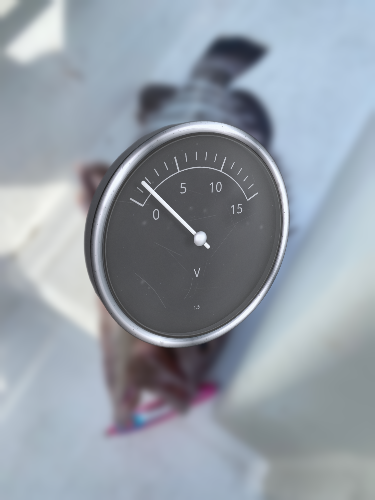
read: 1.5 V
